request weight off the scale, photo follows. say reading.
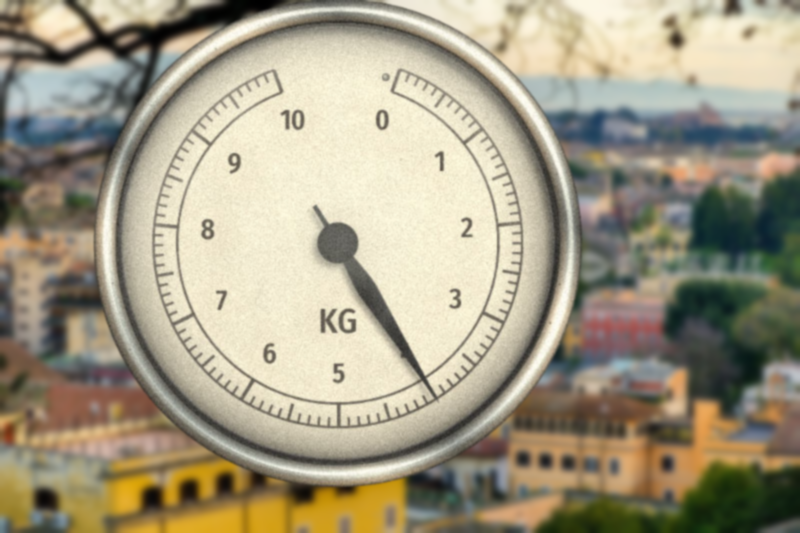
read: 4 kg
